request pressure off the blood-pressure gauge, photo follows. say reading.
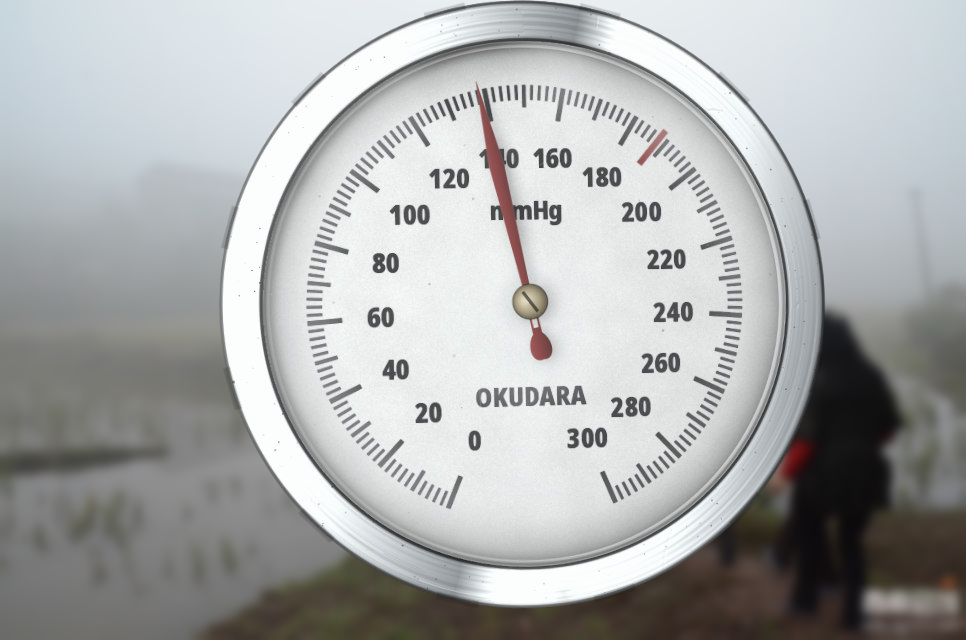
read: 138 mmHg
